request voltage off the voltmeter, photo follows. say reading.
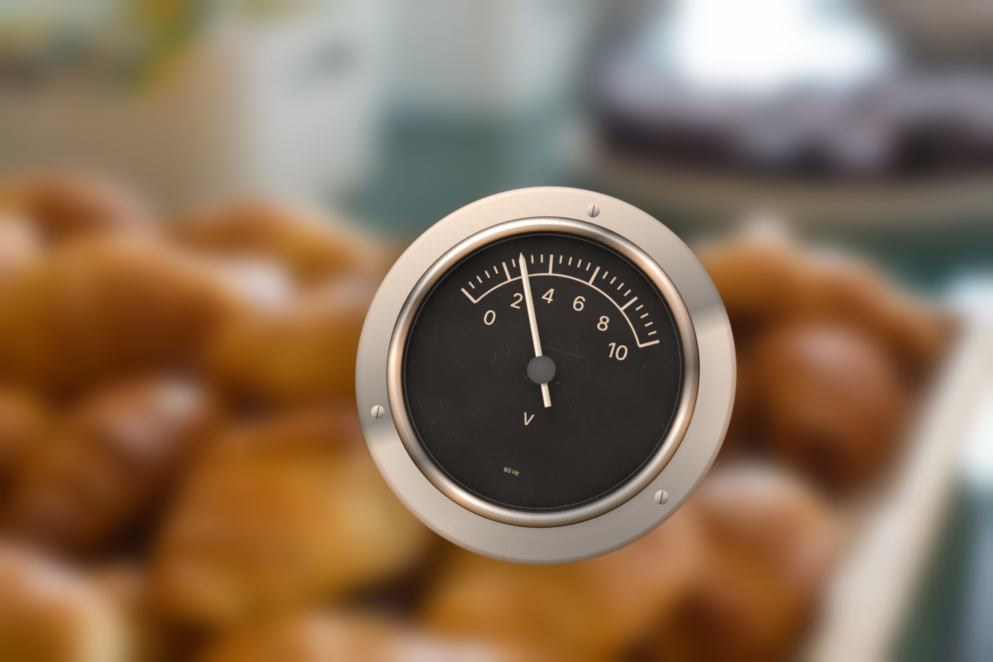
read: 2.8 V
